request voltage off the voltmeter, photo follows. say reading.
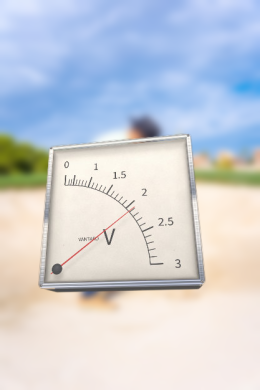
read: 2.1 V
